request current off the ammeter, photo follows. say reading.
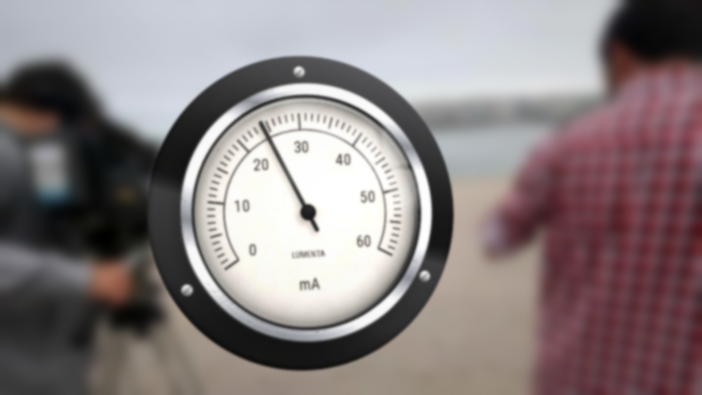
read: 24 mA
